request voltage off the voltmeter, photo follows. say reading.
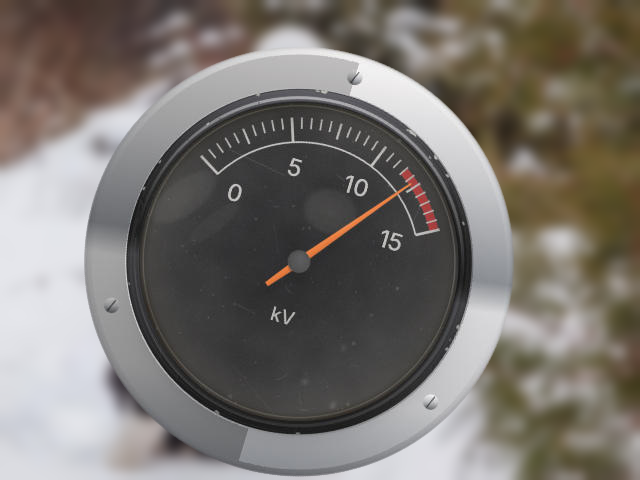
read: 12.25 kV
